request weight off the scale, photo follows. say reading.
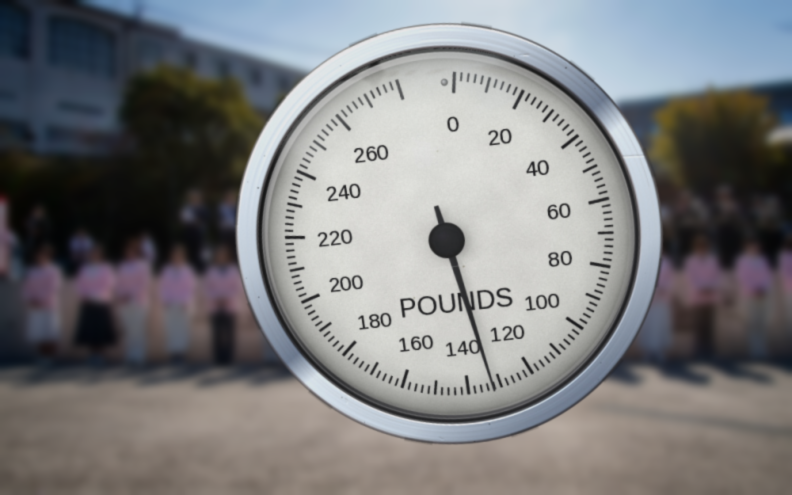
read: 132 lb
